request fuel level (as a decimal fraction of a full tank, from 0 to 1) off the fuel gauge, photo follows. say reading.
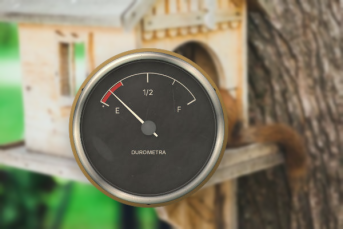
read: 0.125
